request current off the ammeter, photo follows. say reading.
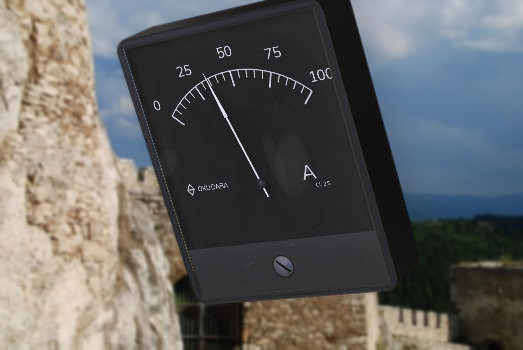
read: 35 A
